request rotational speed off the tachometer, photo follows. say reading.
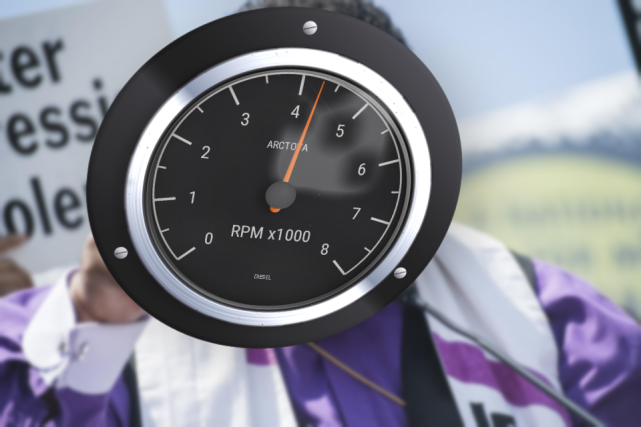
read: 4250 rpm
